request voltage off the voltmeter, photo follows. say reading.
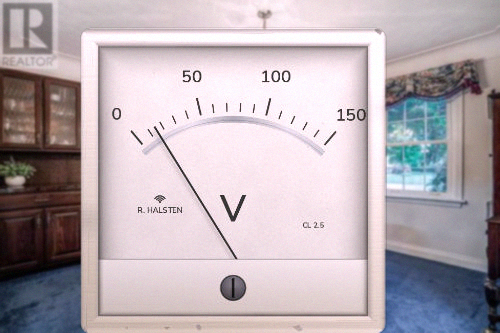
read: 15 V
